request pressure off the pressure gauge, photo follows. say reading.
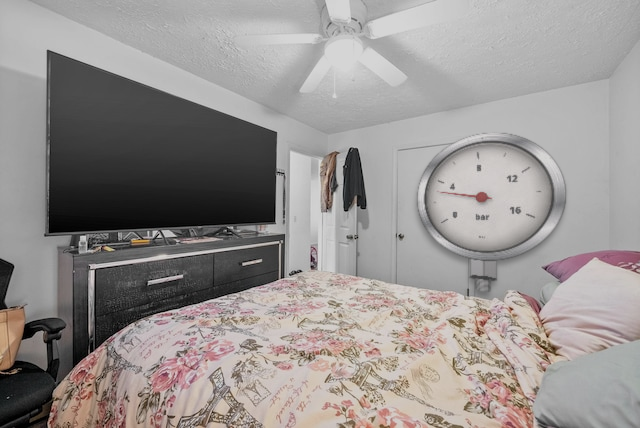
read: 3 bar
